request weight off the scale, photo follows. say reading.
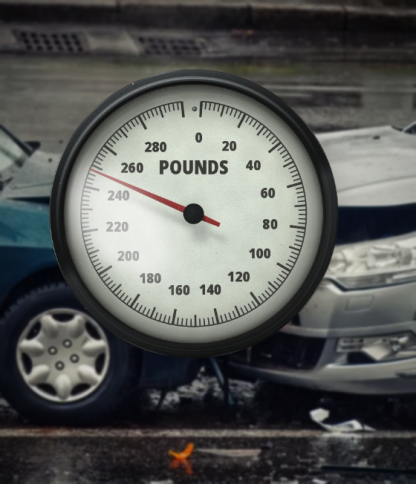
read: 248 lb
